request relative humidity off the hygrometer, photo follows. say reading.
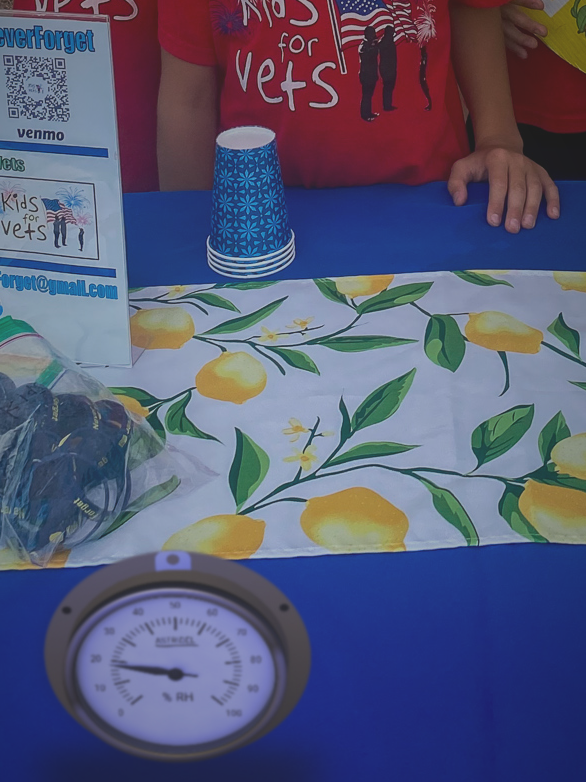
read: 20 %
